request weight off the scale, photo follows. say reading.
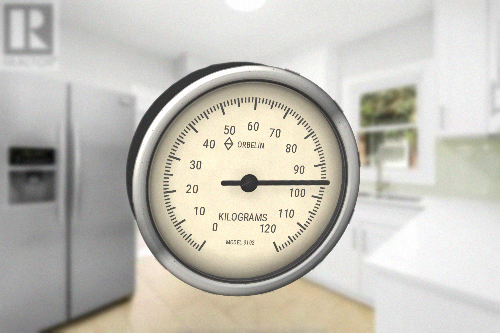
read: 95 kg
